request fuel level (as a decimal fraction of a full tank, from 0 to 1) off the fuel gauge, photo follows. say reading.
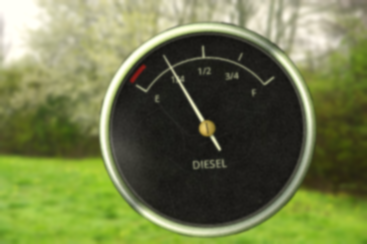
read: 0.25
